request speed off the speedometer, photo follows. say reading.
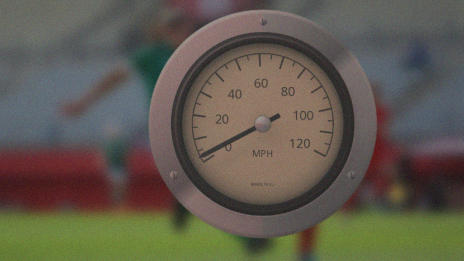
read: 2.5 mph
